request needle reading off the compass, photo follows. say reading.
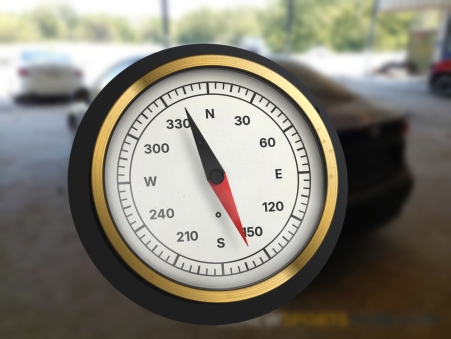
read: 160 °
